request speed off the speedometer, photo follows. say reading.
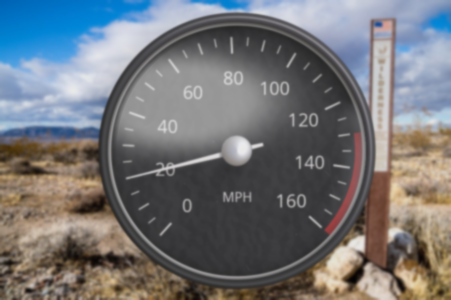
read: 20 mph
